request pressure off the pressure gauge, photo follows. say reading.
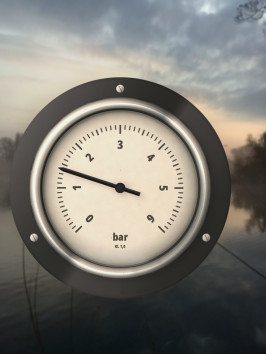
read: 1.4 bar
